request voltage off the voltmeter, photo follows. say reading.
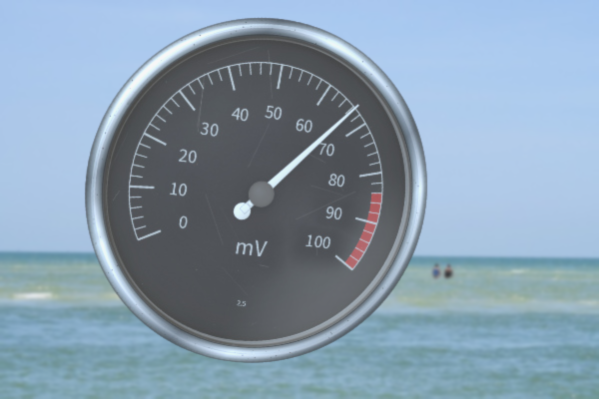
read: 66 mV
